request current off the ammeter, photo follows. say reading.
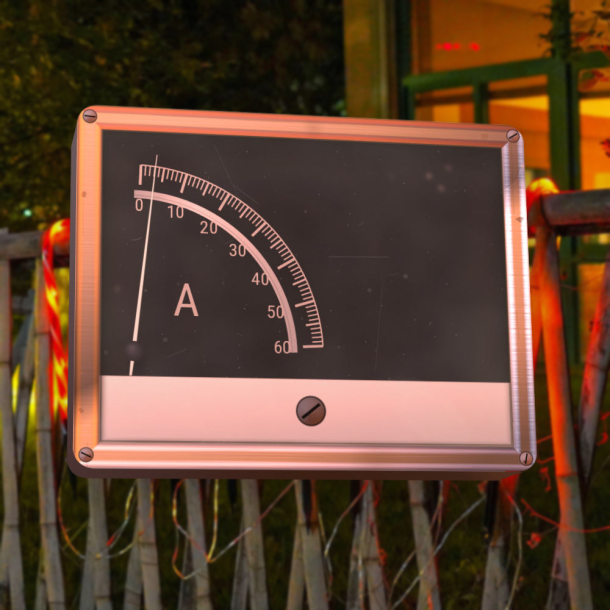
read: 3 A
